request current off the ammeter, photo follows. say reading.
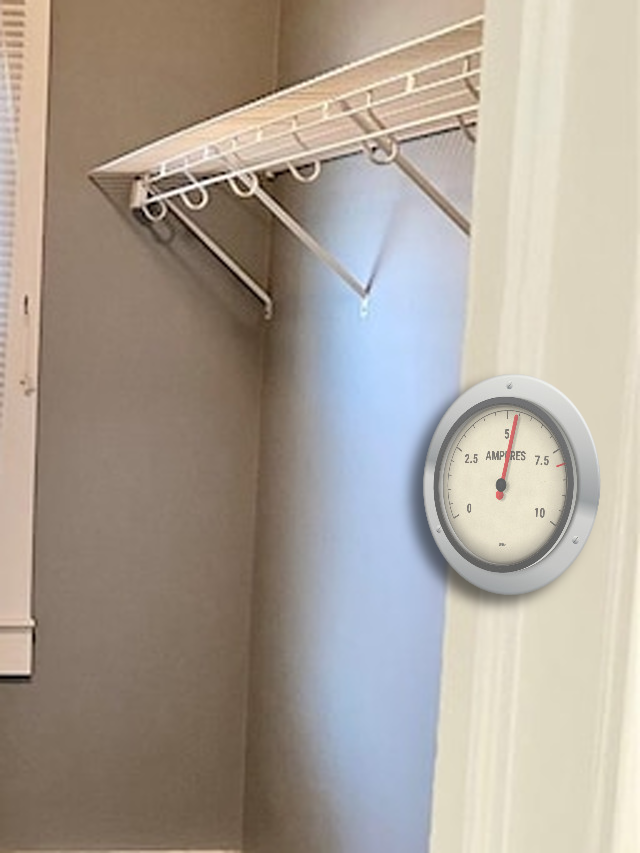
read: 5.5 A
